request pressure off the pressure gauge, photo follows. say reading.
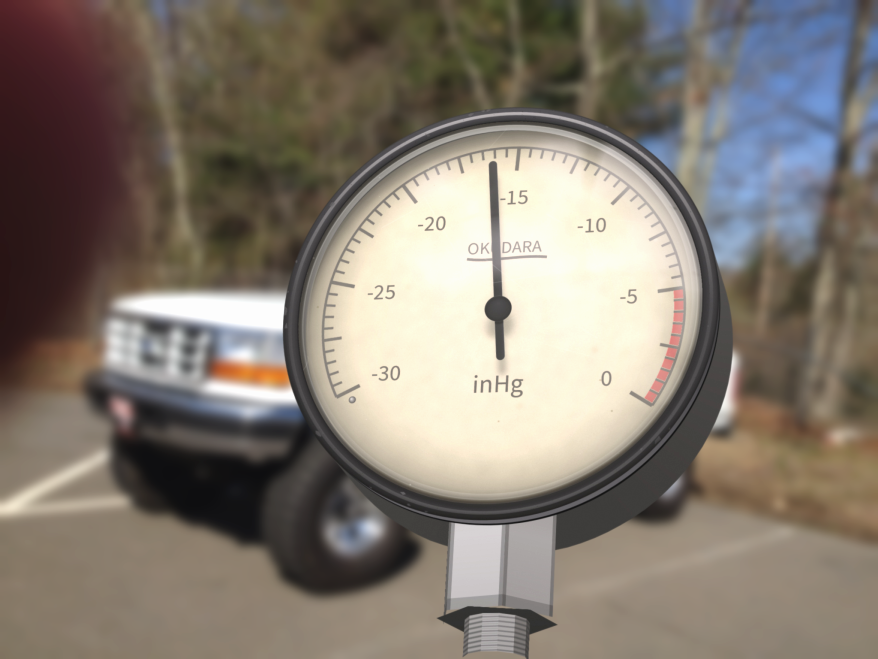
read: -16 inHg
